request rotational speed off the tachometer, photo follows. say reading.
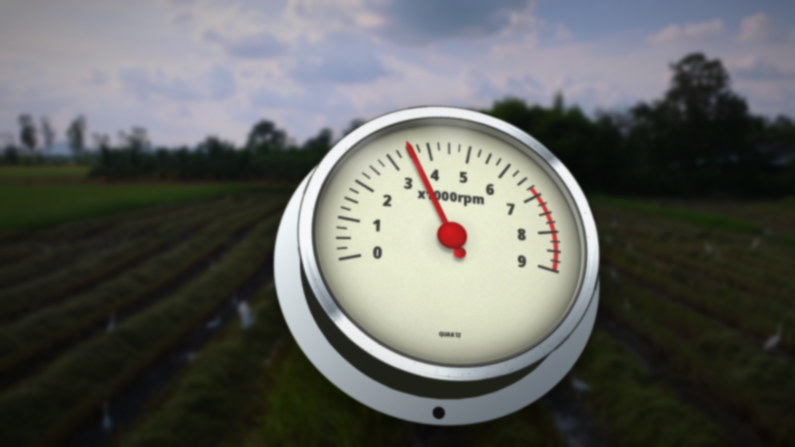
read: 3500 rpm
